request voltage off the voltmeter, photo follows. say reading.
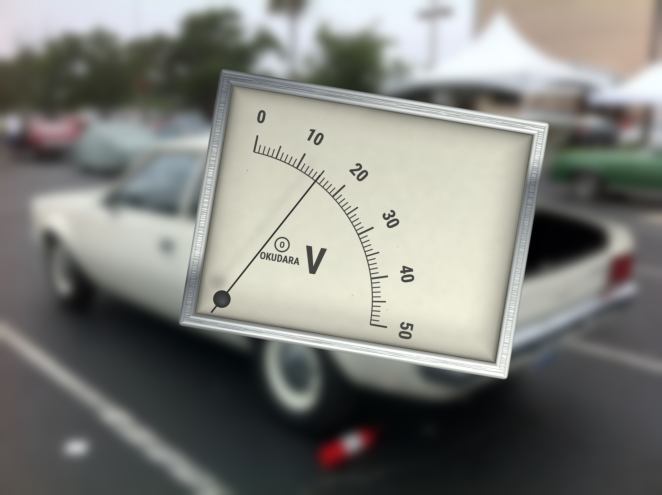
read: 15 V
